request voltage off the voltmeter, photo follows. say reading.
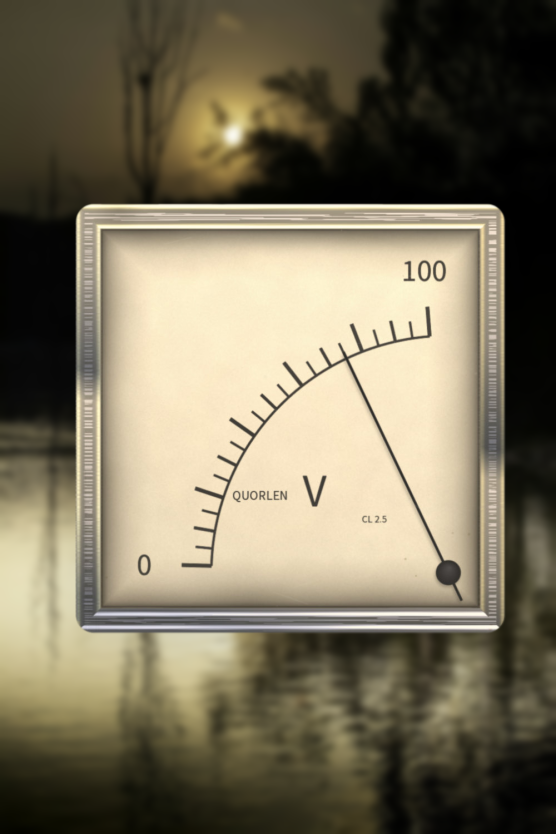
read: 75 V
